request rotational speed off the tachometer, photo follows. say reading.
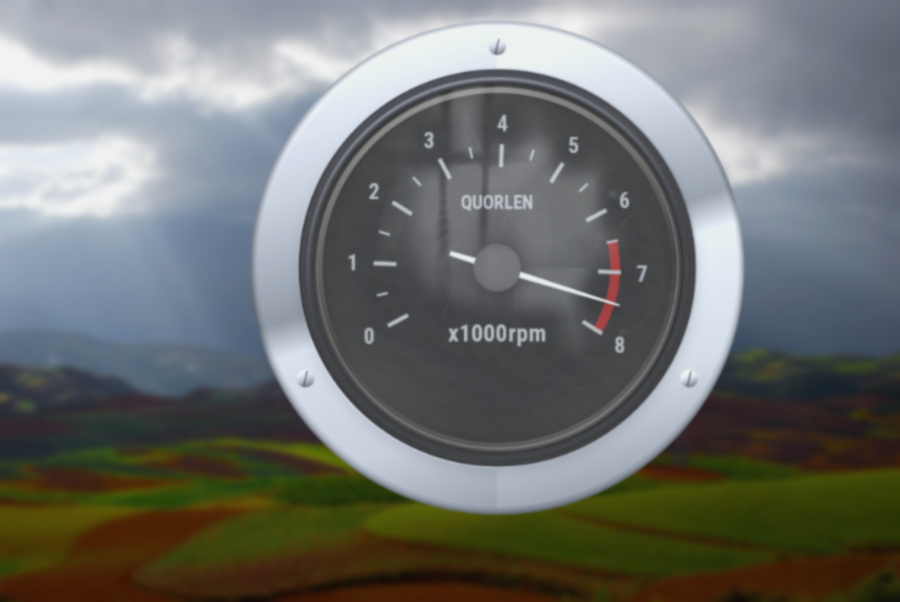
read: 7500 rpm
